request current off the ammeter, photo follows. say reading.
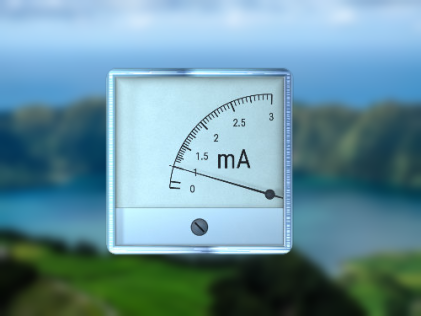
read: 1 mA
